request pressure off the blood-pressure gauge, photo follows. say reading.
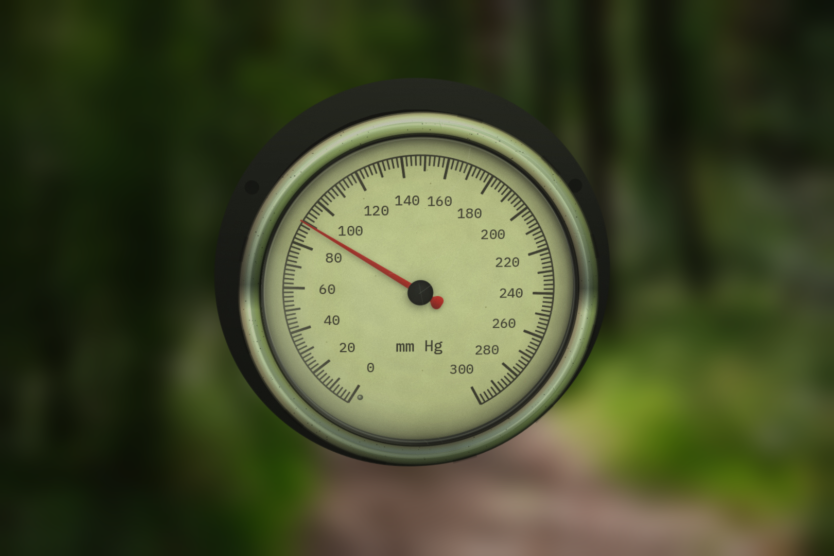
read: 90 mmHg
